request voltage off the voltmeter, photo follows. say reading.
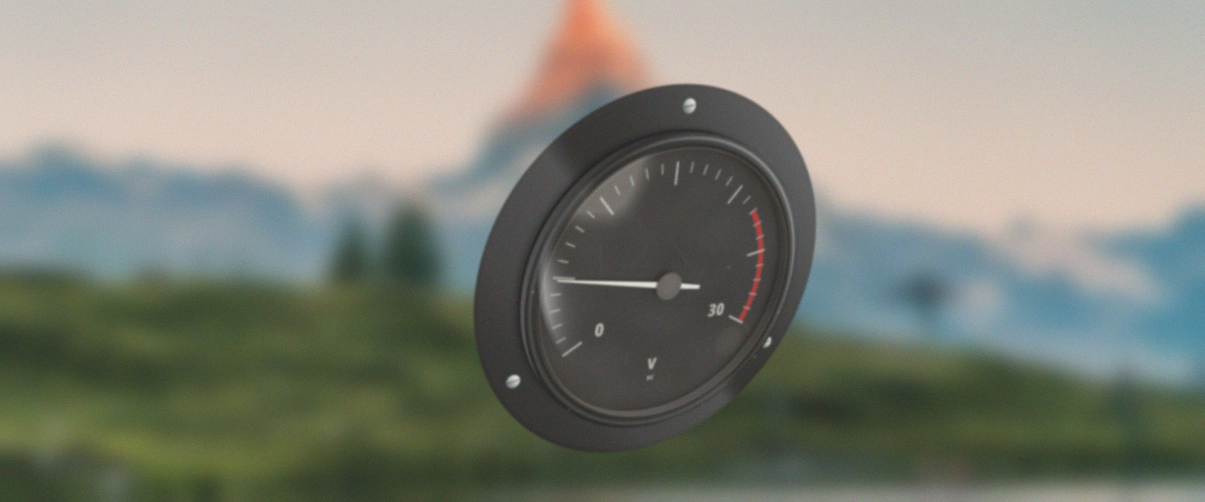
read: 5 V
